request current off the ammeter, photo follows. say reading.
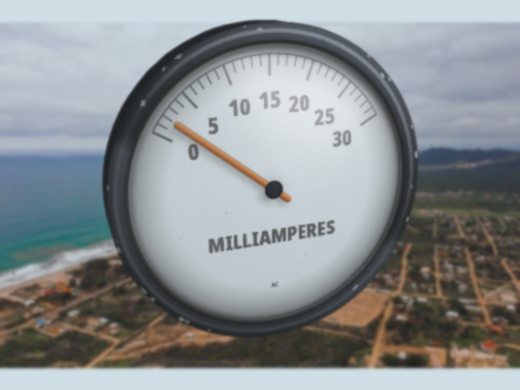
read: 2 mA
